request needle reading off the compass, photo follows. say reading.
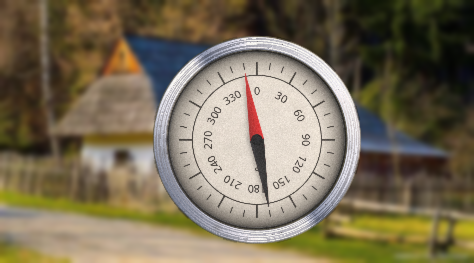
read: 350 °
